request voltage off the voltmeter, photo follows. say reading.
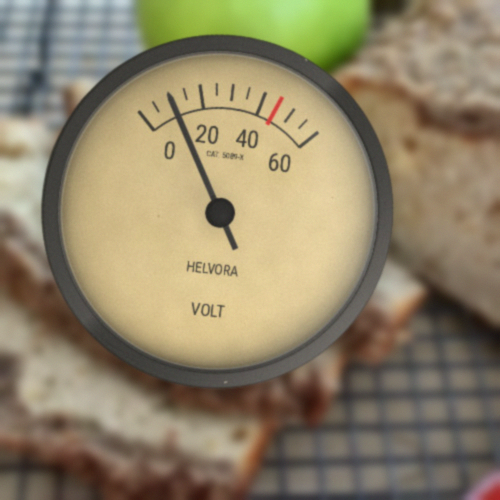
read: 10 V
